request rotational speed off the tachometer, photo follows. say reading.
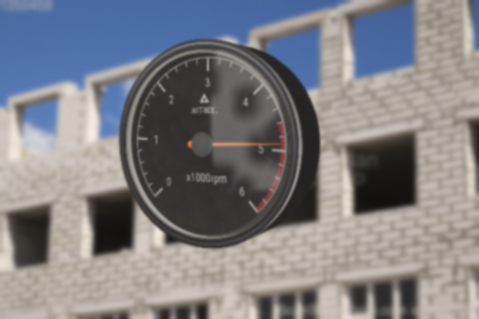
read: 4900 rpm
